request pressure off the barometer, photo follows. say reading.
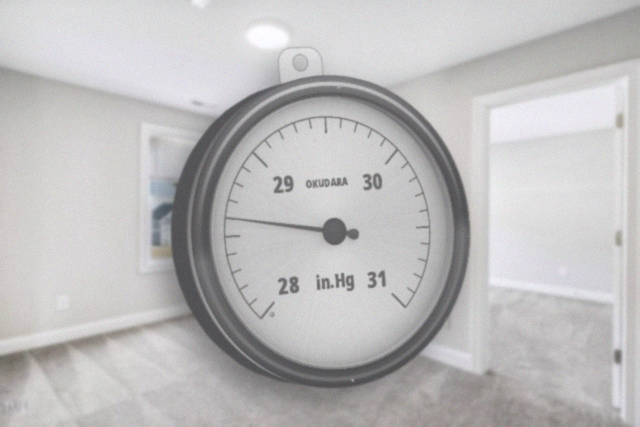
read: 28.6 inHg
